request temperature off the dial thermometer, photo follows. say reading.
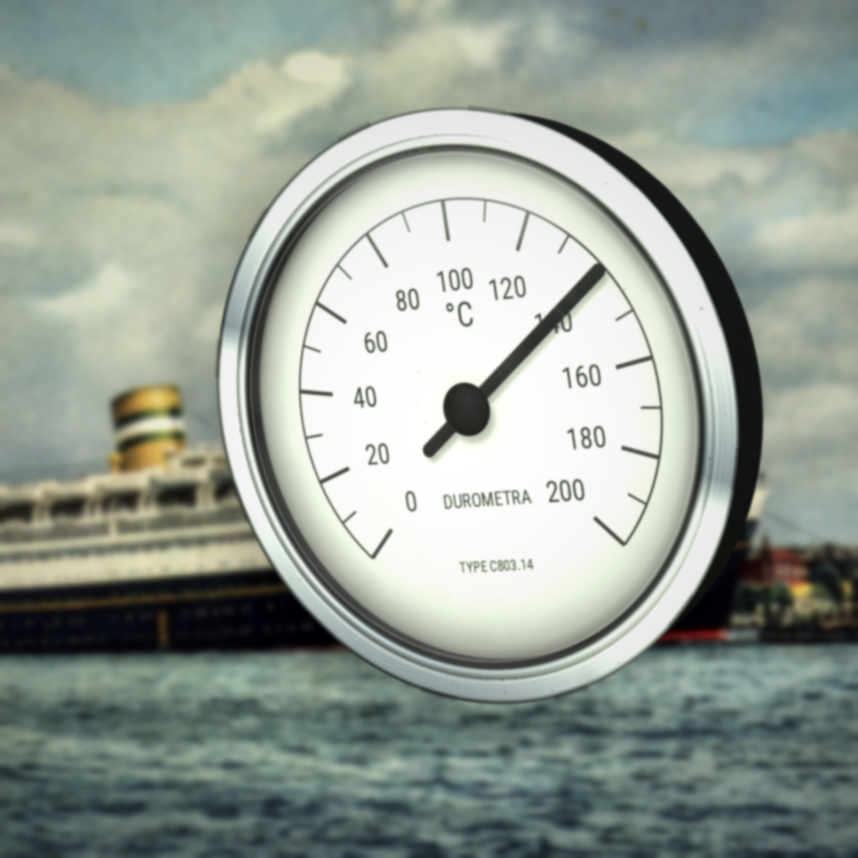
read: 140 °C
